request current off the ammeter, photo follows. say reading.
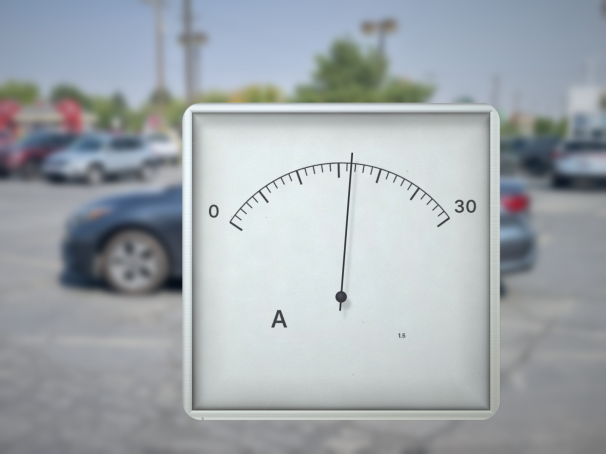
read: 16.5 A
